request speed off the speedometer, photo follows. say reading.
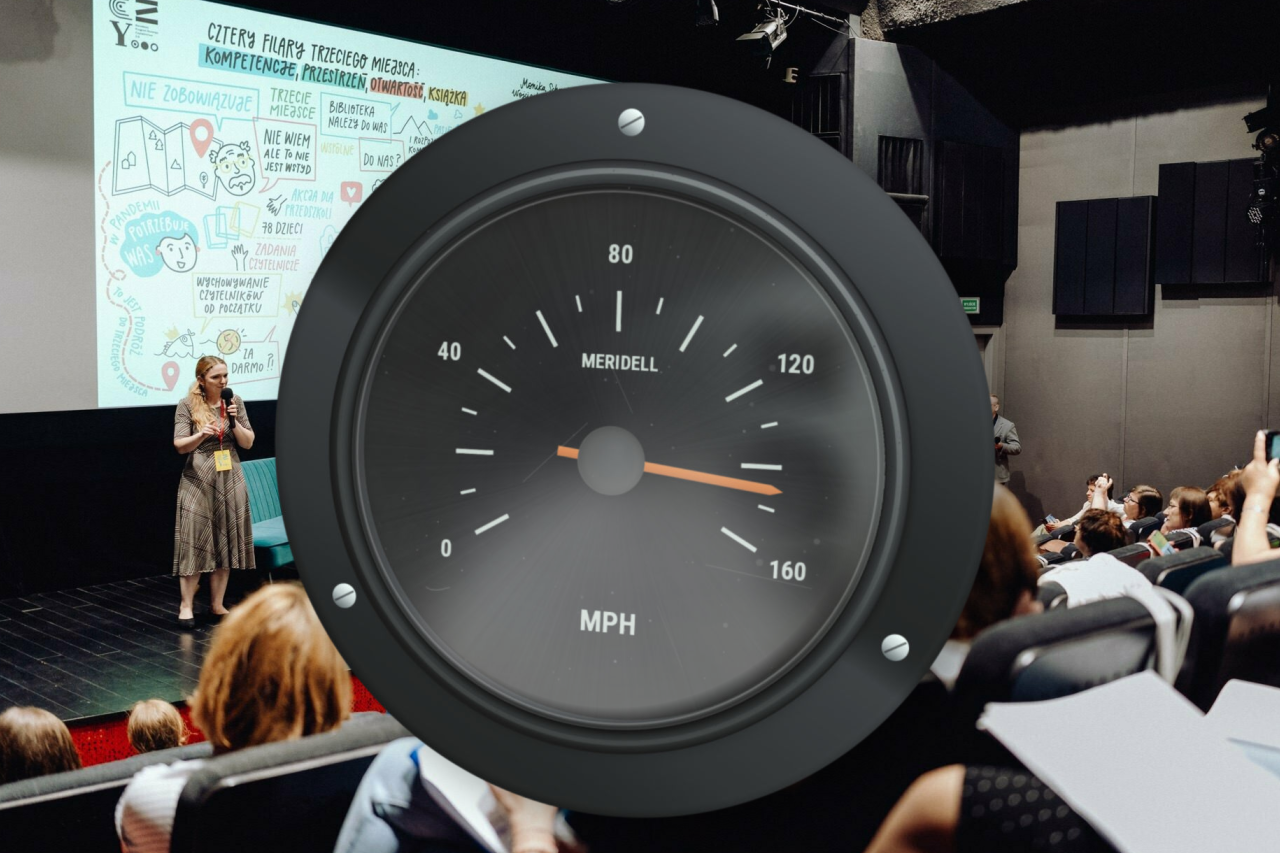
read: 145 mph
